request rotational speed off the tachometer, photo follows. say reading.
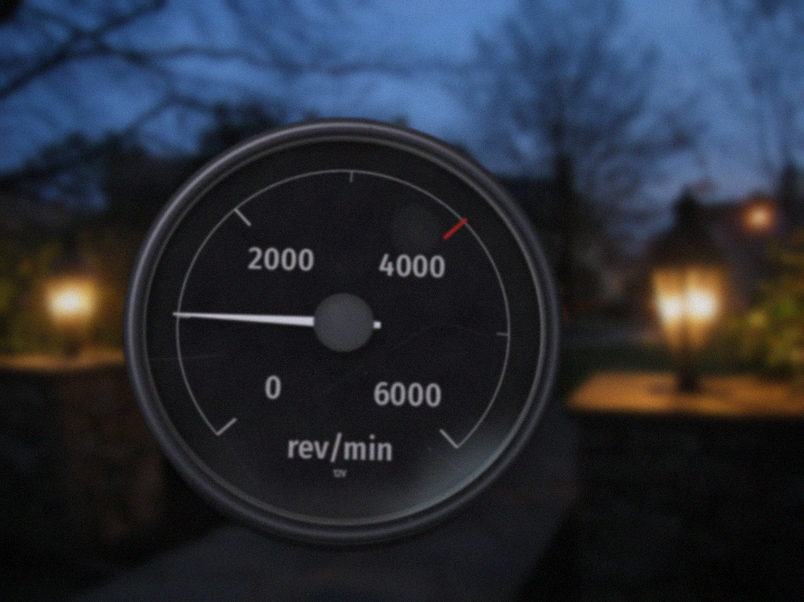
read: 1000 rpm
